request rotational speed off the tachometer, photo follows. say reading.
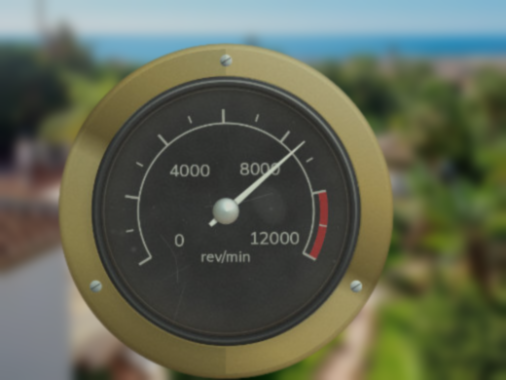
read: 8500 rpm
